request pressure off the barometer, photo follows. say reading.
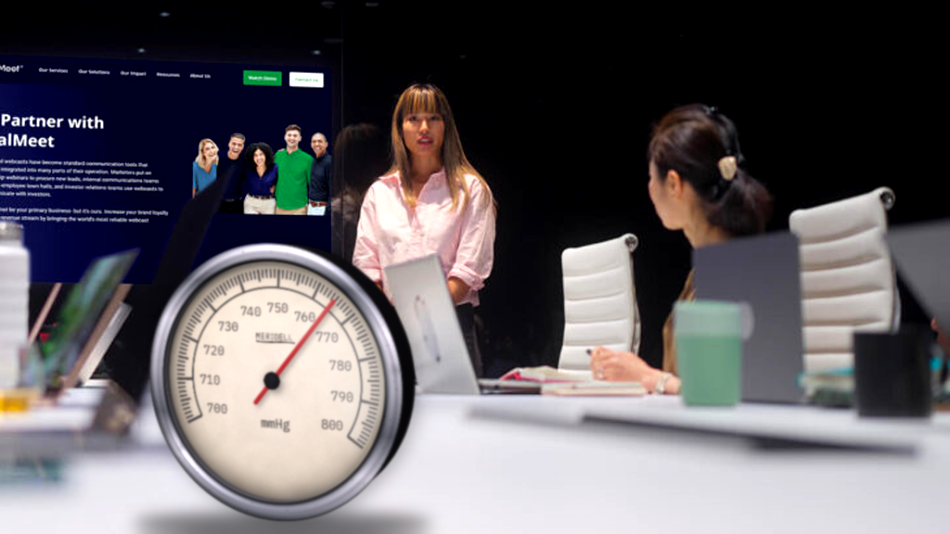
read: 765 mmHg
